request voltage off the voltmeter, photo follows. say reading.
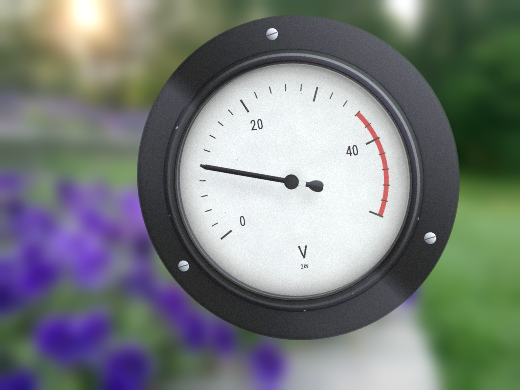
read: 10 V
